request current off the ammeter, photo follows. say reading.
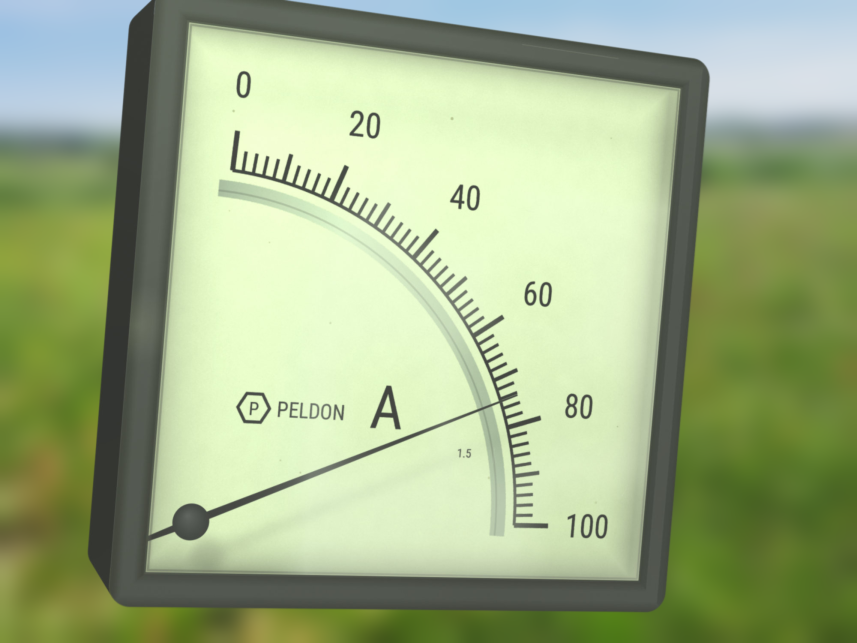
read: 74 A
